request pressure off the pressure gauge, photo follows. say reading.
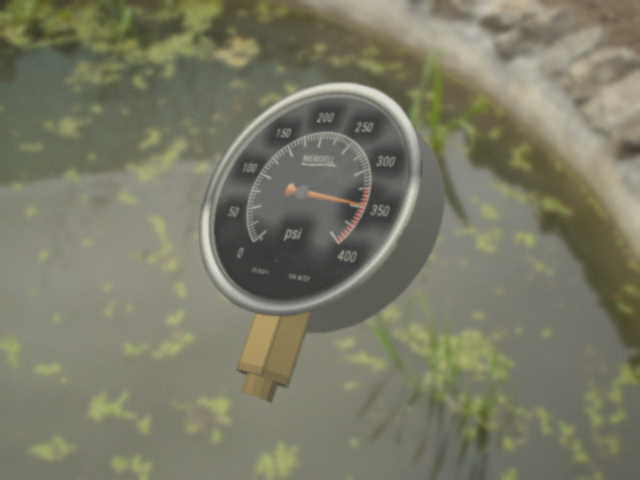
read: 350 psi
